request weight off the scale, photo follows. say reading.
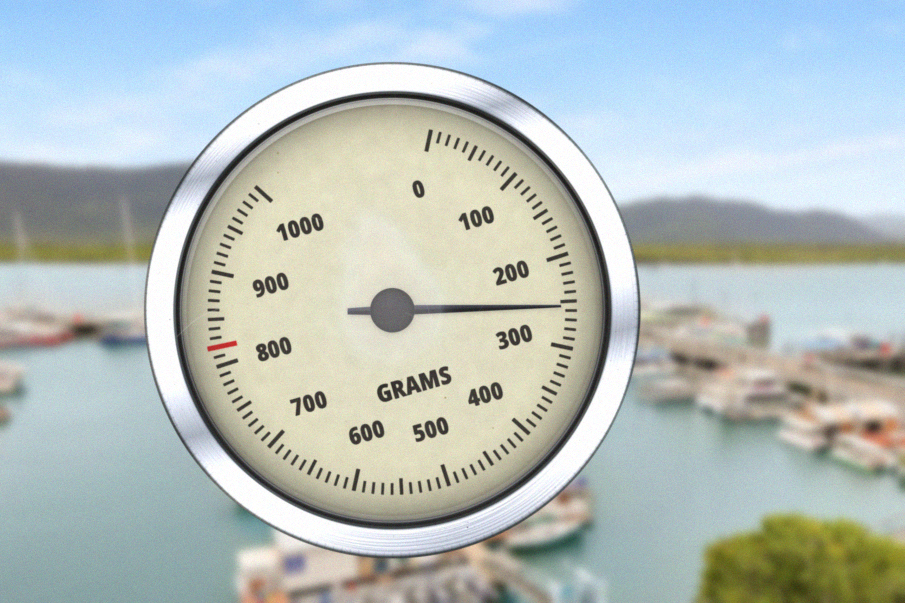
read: 255 g
